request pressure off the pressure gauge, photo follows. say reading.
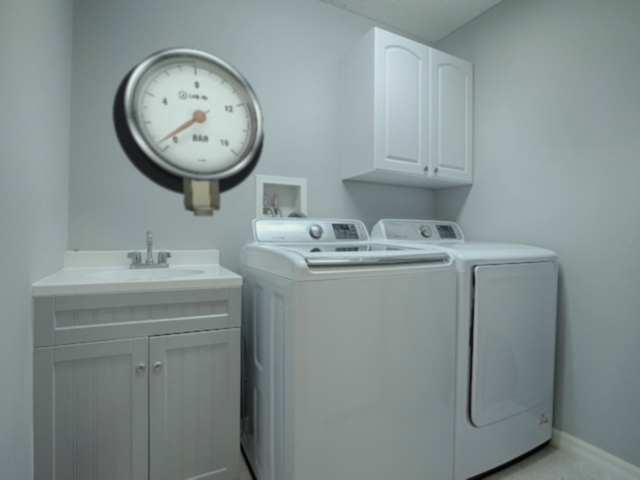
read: 0.5 bar
